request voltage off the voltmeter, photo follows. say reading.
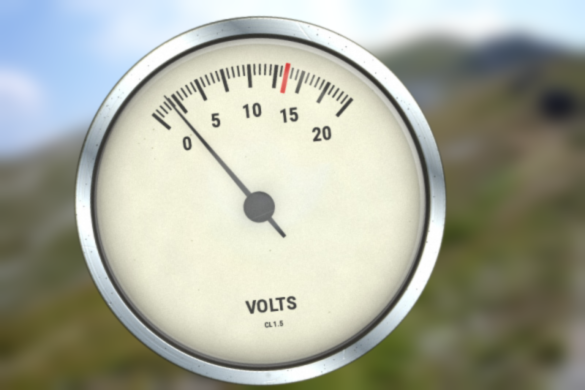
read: 2 V
